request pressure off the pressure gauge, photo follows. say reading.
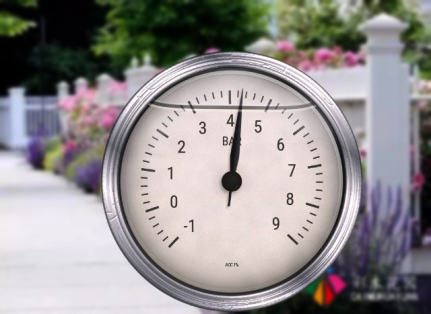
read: 4.3 bar
